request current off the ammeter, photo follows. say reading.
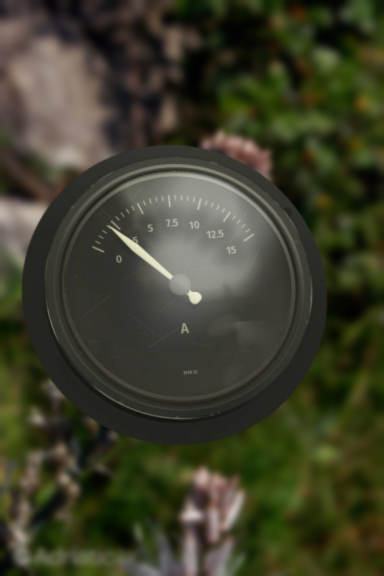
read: 2 A
